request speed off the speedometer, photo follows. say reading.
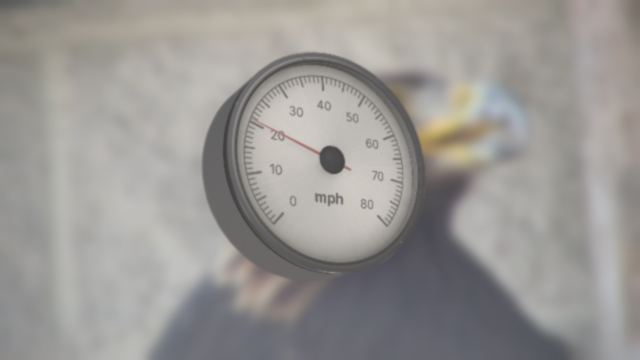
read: 20 mph
